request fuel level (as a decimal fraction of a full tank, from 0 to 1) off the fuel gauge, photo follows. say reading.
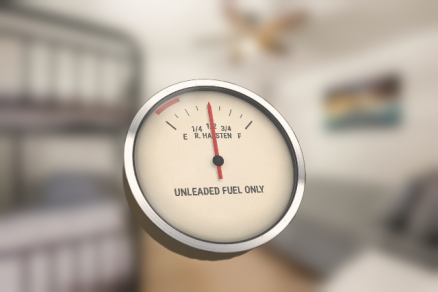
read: 0.5
